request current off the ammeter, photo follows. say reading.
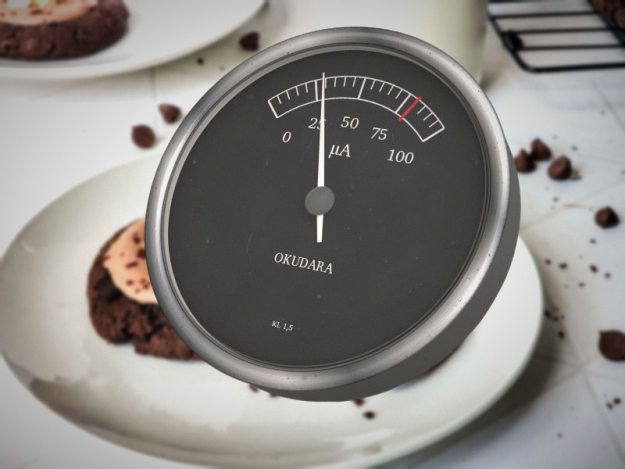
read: 30 µA
